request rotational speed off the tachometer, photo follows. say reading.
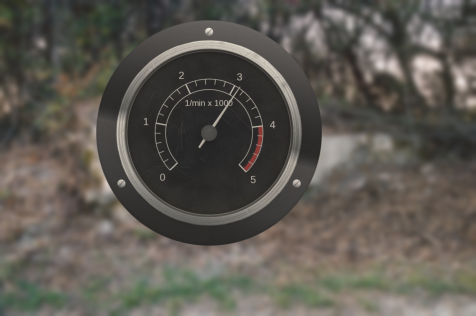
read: 3100 rpm
